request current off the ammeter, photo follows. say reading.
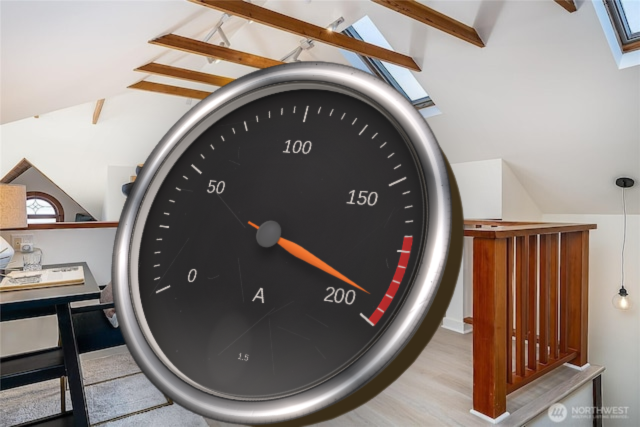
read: 192.5 A
